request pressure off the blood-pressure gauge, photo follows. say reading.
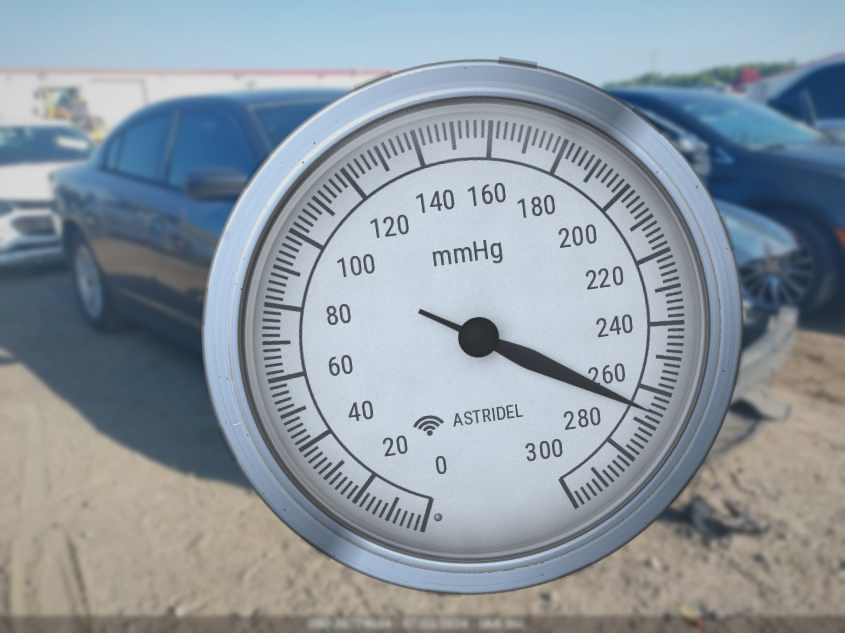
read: 266 mmHg
